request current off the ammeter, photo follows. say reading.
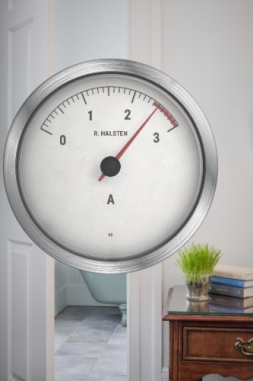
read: 2.5 A
